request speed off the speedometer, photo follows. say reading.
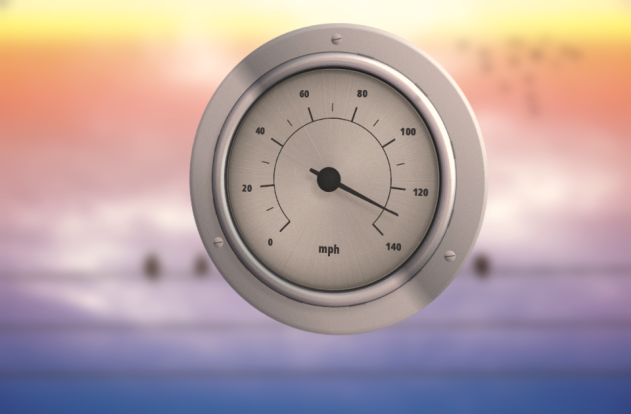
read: 130 mph
